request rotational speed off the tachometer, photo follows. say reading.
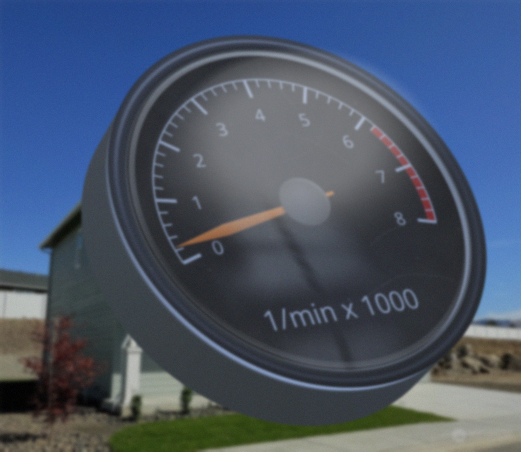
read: 200 rpm
